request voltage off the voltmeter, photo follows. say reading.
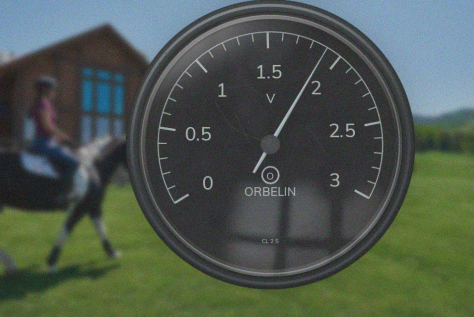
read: 1.9 V
